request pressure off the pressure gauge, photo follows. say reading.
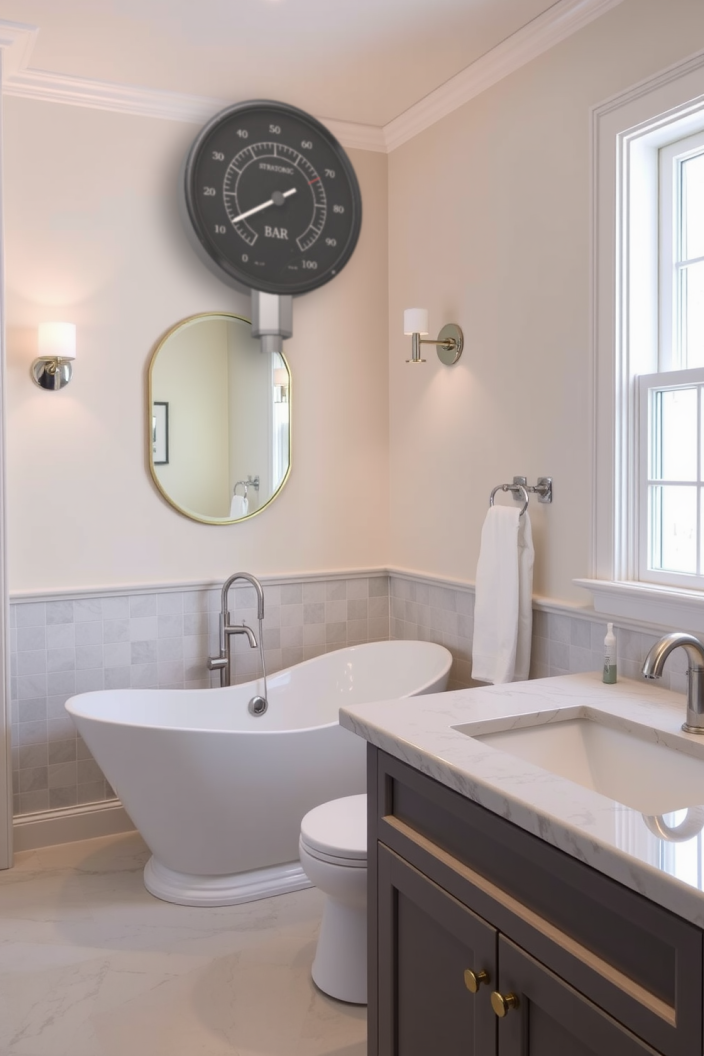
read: 10 bar
